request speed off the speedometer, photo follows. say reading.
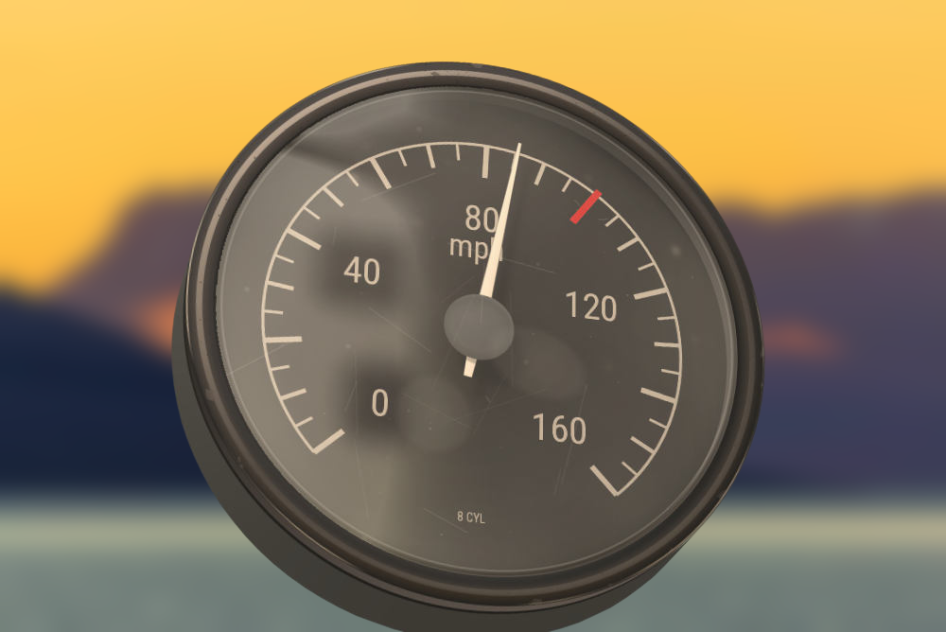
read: 85 mph
